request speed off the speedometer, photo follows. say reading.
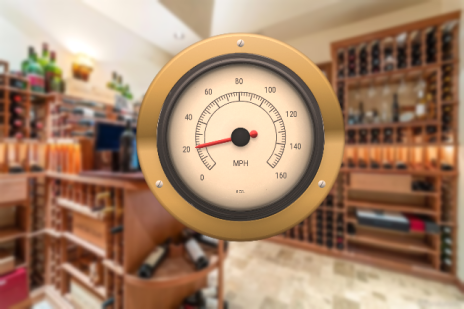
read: 20 mph
